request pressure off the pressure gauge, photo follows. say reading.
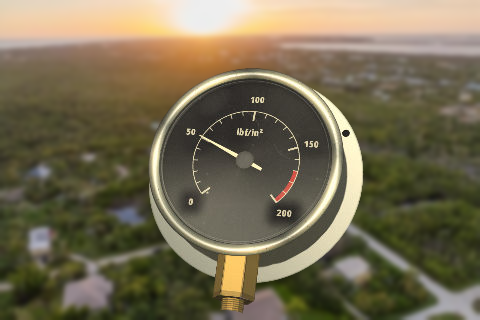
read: 50 psi
